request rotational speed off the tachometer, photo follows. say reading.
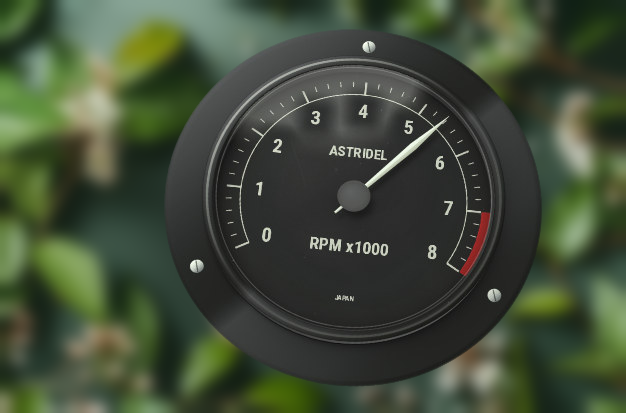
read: 5400 rpm
